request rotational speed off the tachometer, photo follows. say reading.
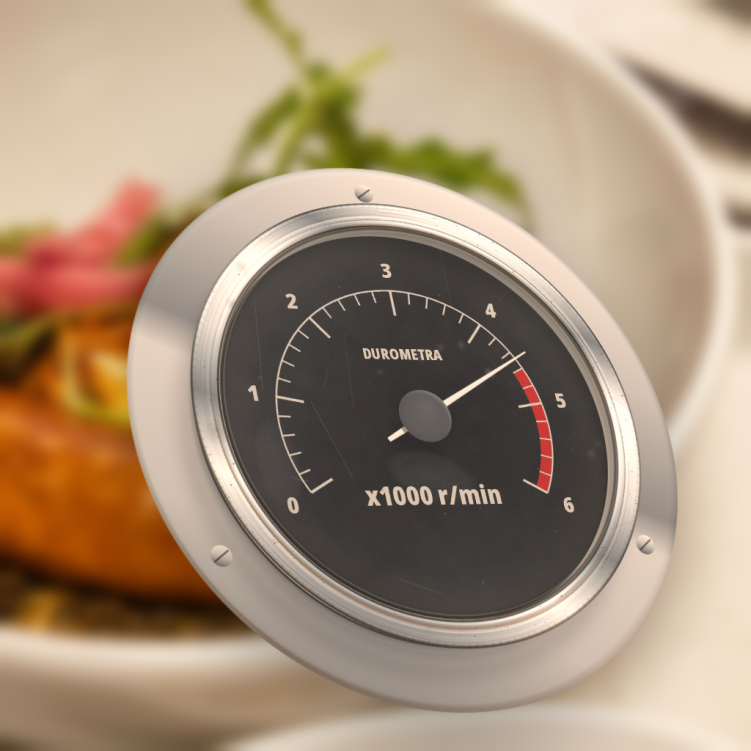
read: 4500 rpm
